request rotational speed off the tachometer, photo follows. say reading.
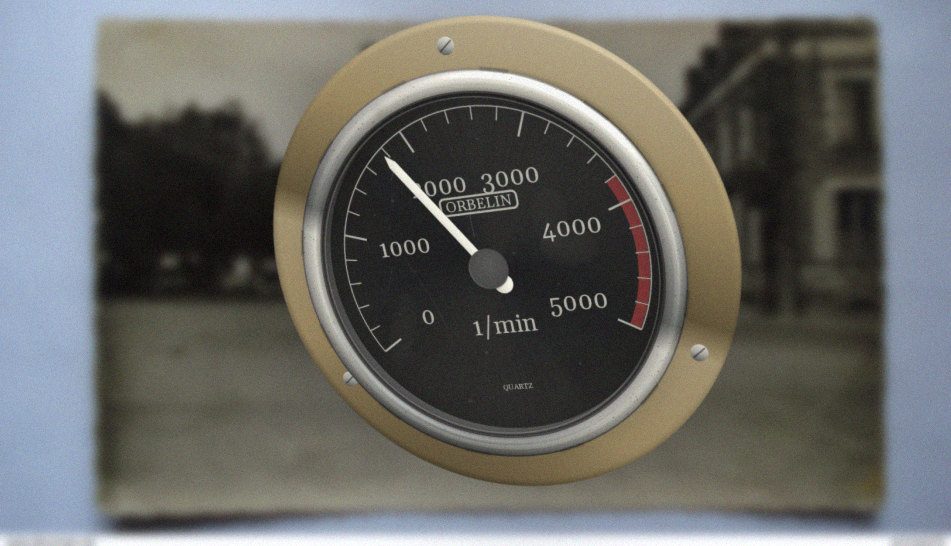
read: 1800 rpm
